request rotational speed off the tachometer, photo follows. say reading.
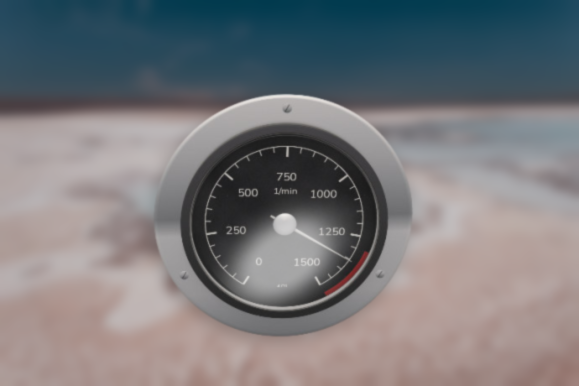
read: 1350 rpm
